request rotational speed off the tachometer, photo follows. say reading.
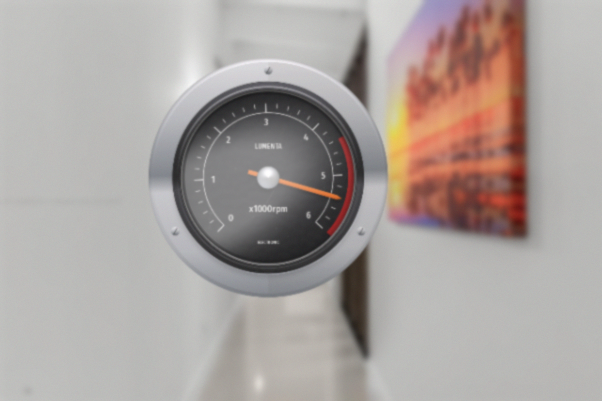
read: 5400 rpm
